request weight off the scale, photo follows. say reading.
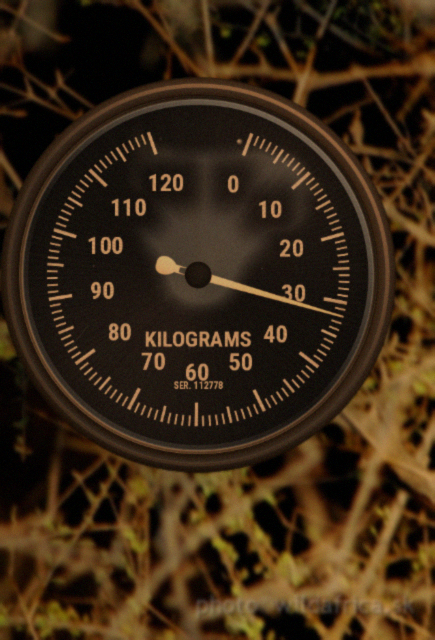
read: 32 kg
